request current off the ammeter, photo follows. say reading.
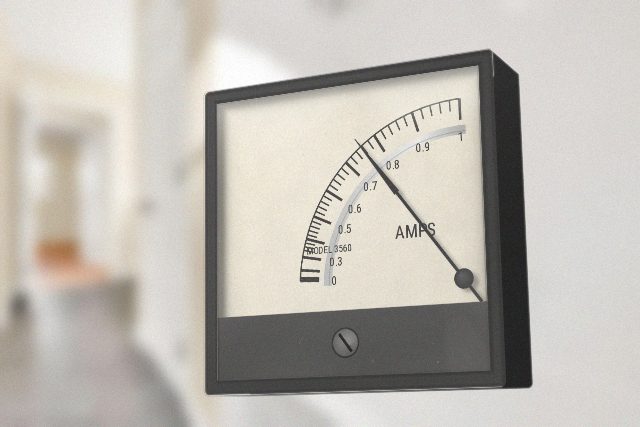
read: 0.76 A
